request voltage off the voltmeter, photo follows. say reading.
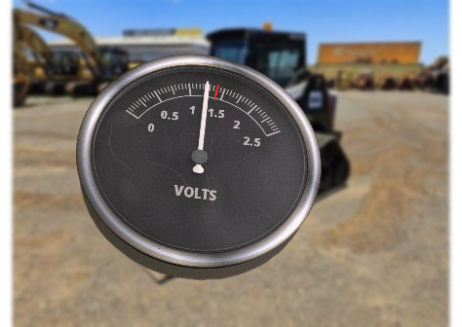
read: 1.25 V
